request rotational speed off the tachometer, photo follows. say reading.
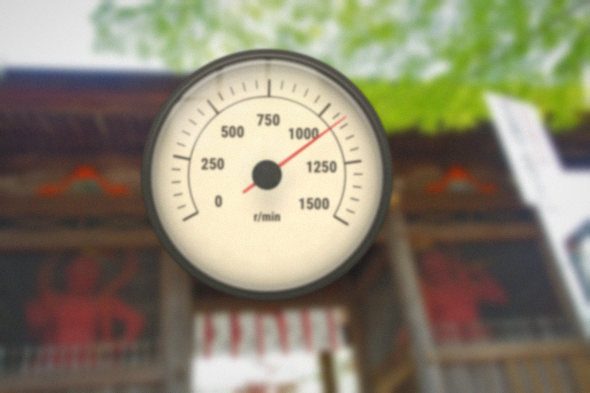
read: 1075 rpm
